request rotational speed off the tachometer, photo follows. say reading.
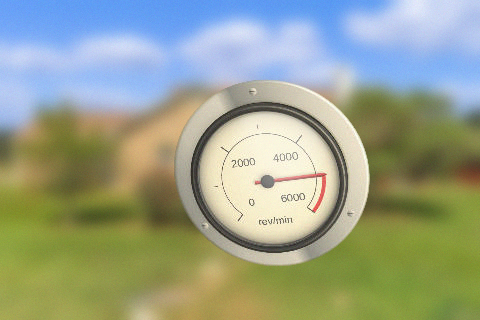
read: 5000 rpm
